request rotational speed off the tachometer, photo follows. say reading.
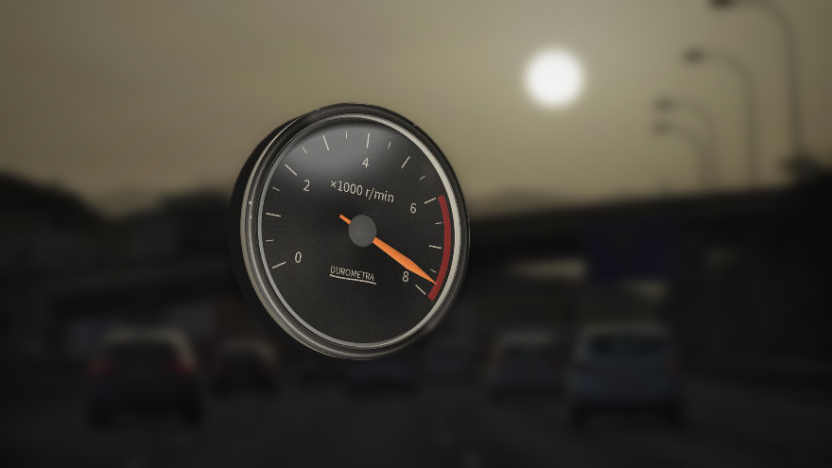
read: 7750 rpm
